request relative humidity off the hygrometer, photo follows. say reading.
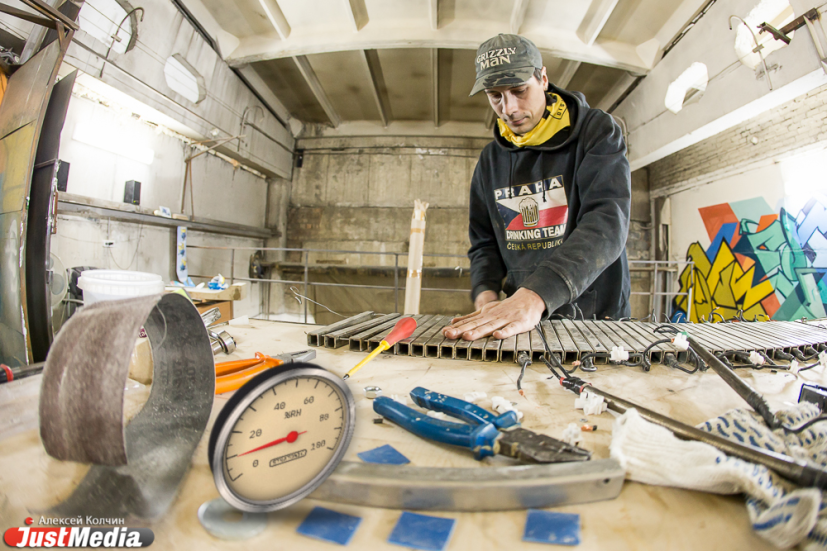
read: 10 %
